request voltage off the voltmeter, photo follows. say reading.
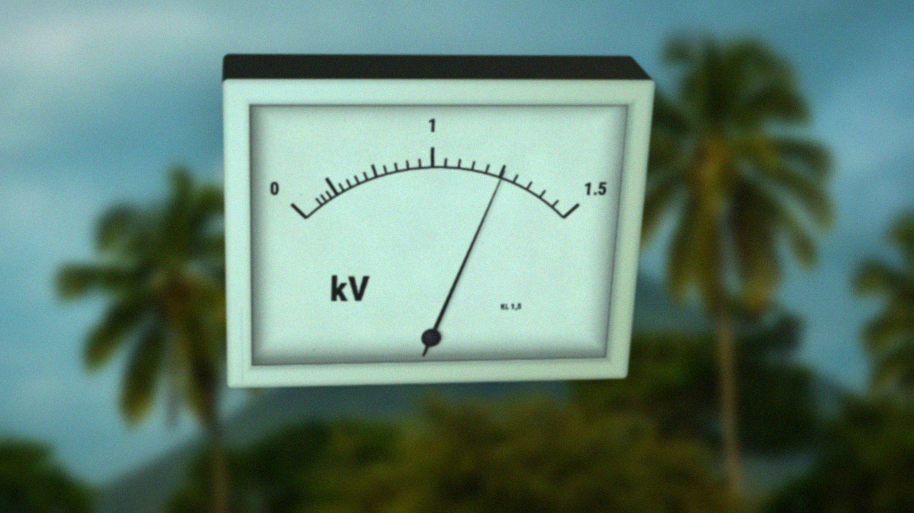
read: 1.25 kV
